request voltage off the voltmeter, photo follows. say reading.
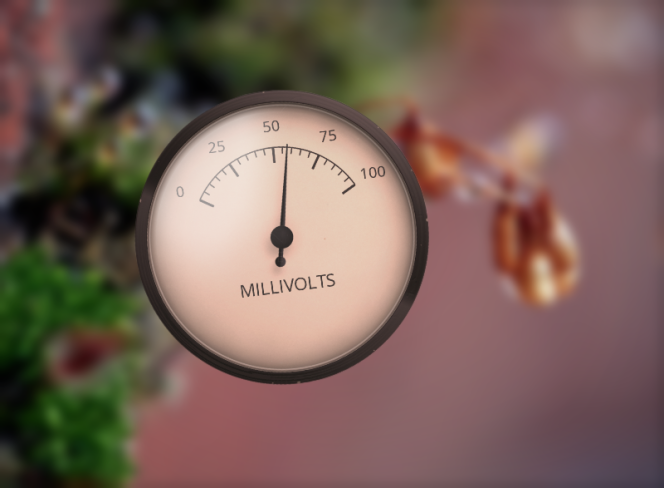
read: 57.5 mV
